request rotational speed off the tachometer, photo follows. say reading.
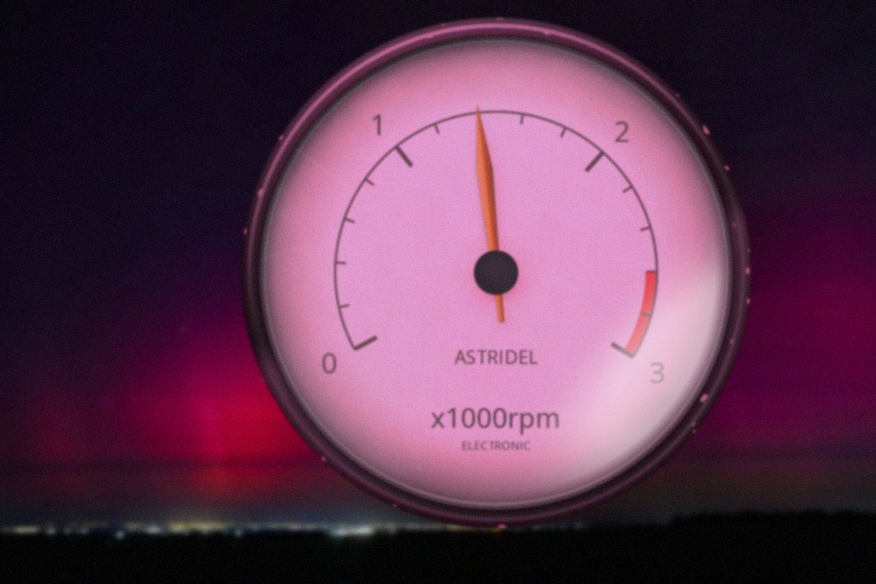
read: 1400 rpm
